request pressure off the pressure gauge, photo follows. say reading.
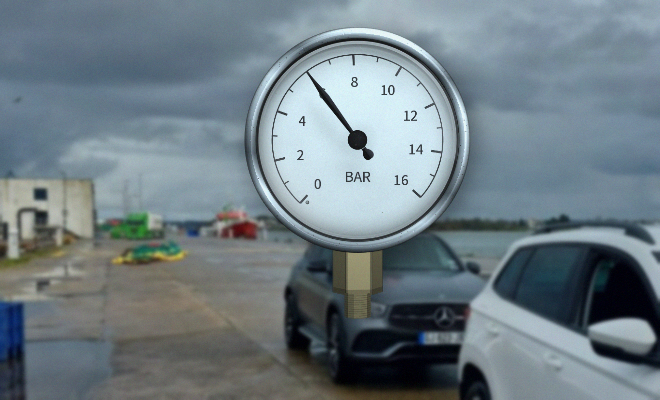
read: 6 bar
